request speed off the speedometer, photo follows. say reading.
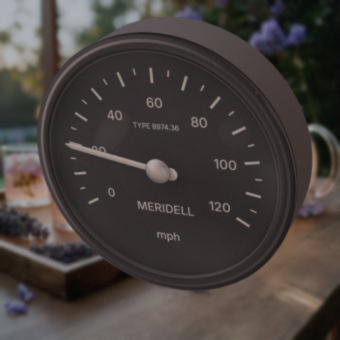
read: 20 mph
